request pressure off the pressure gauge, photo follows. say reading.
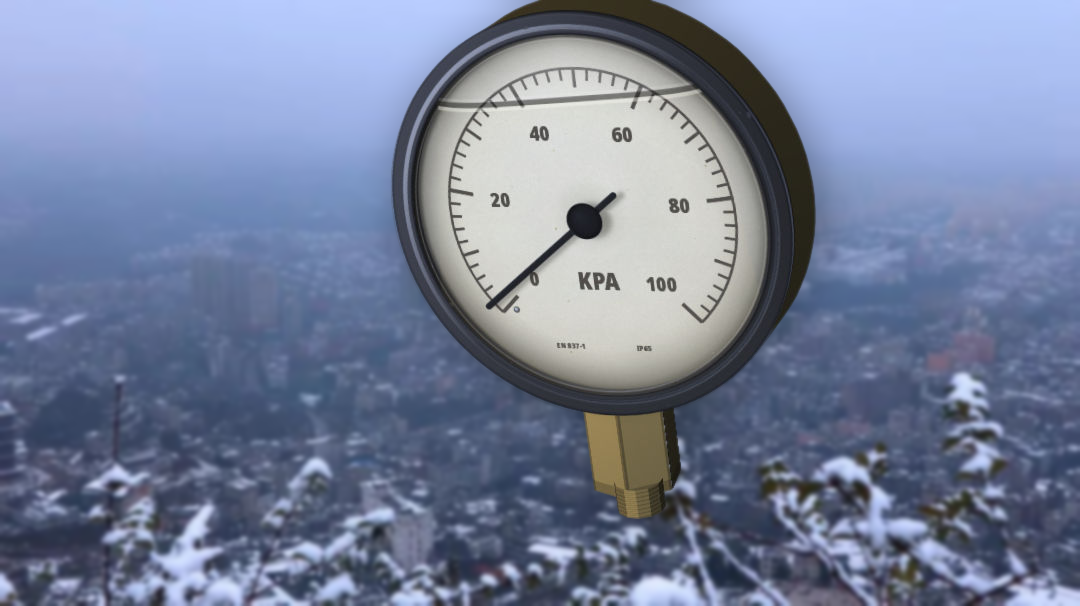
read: 2 kPa
